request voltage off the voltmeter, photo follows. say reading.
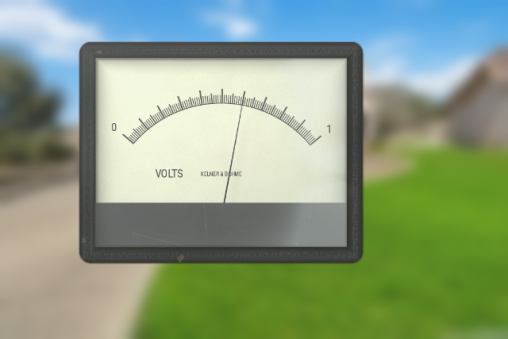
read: 0.6 V
